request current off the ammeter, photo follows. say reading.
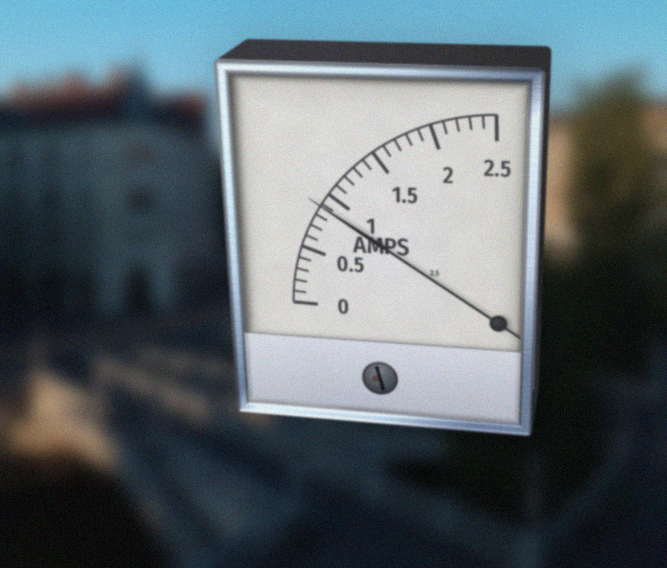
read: 0.9 A
